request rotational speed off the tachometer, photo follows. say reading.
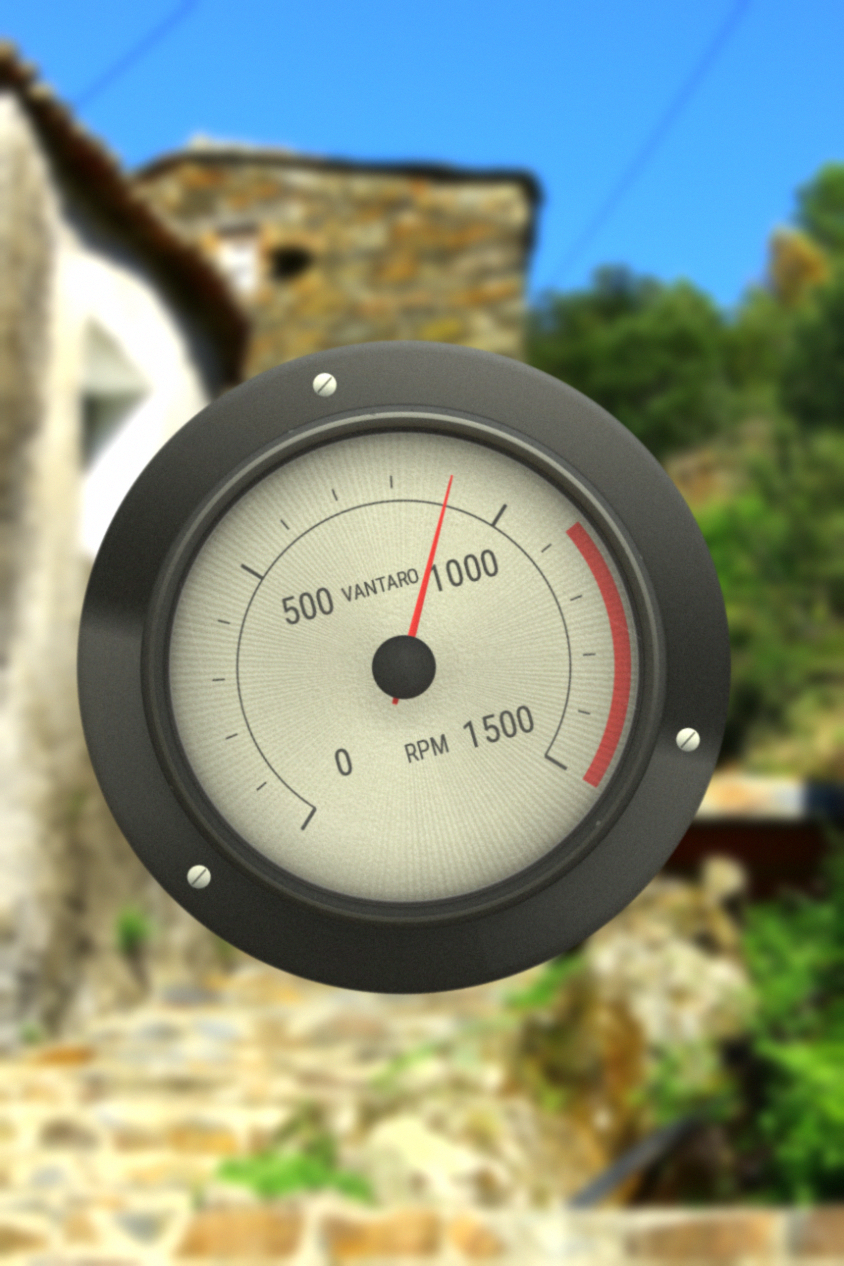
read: 900 rpm
